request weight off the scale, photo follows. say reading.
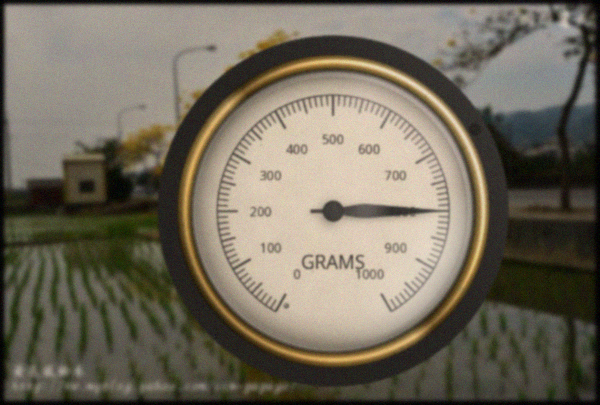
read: 800 g
